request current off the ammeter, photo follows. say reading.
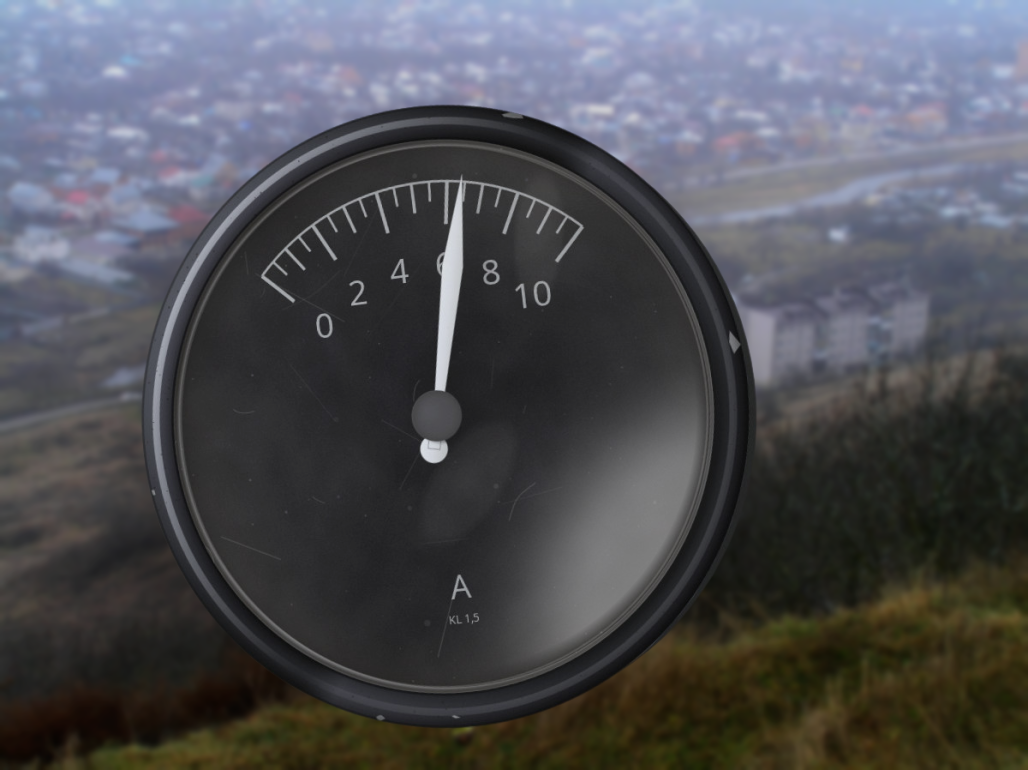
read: 6.5 A
